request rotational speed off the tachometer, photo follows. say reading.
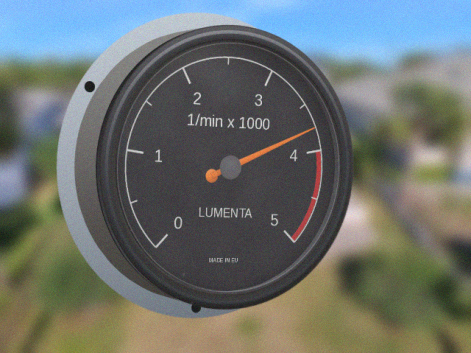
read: 3750 rpm
